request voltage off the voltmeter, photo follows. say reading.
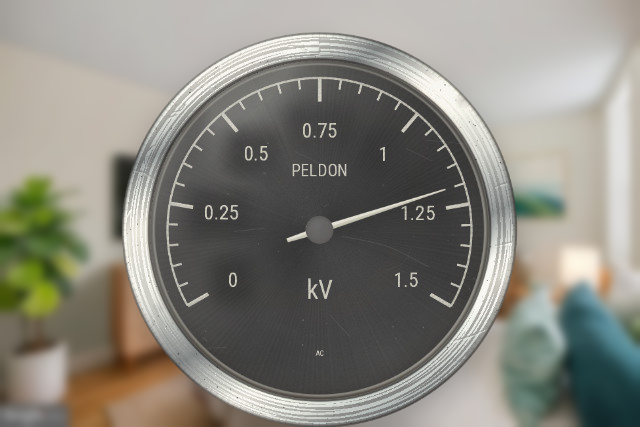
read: 1.2 kV
